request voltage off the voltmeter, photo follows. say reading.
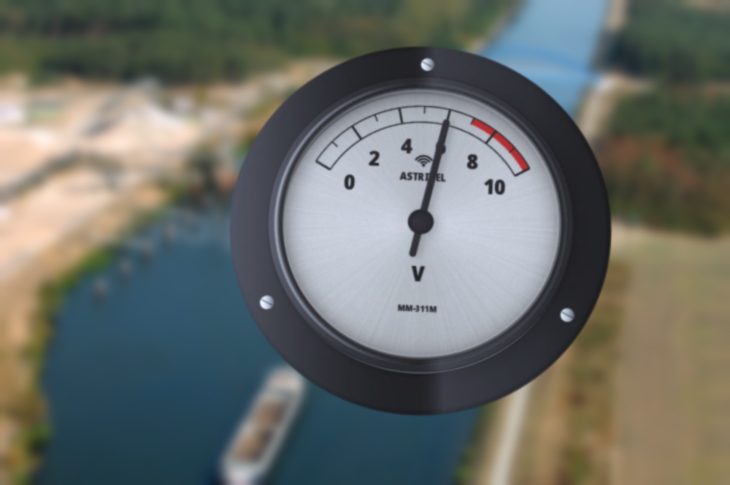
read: 6 V
